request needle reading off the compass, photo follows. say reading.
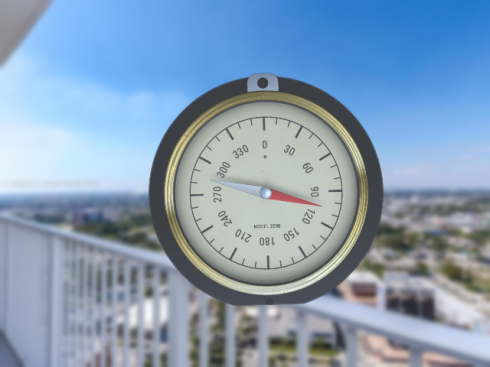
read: 105 °
